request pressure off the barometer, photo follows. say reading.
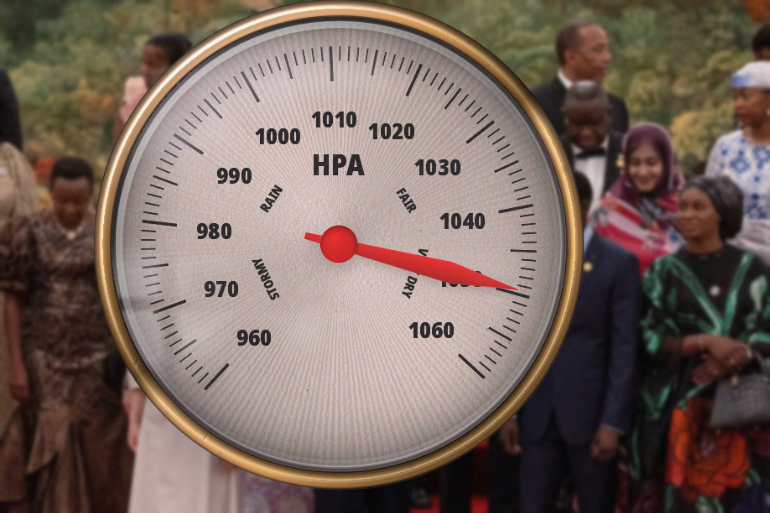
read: 1049.5 hPa
